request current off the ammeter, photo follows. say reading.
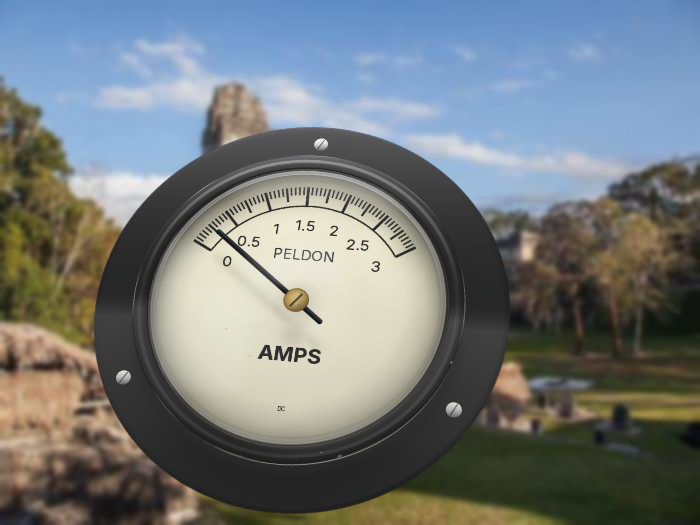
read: 0.25 A
